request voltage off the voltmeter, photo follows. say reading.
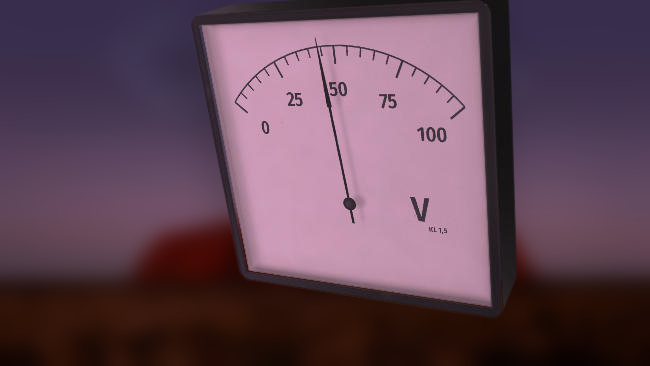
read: 45 V
